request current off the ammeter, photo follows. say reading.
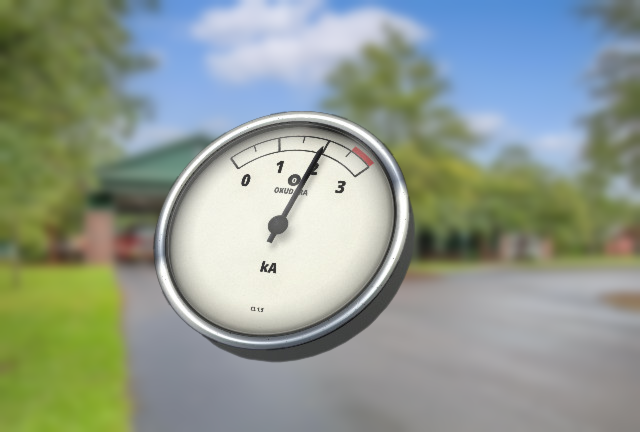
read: 2 kA
